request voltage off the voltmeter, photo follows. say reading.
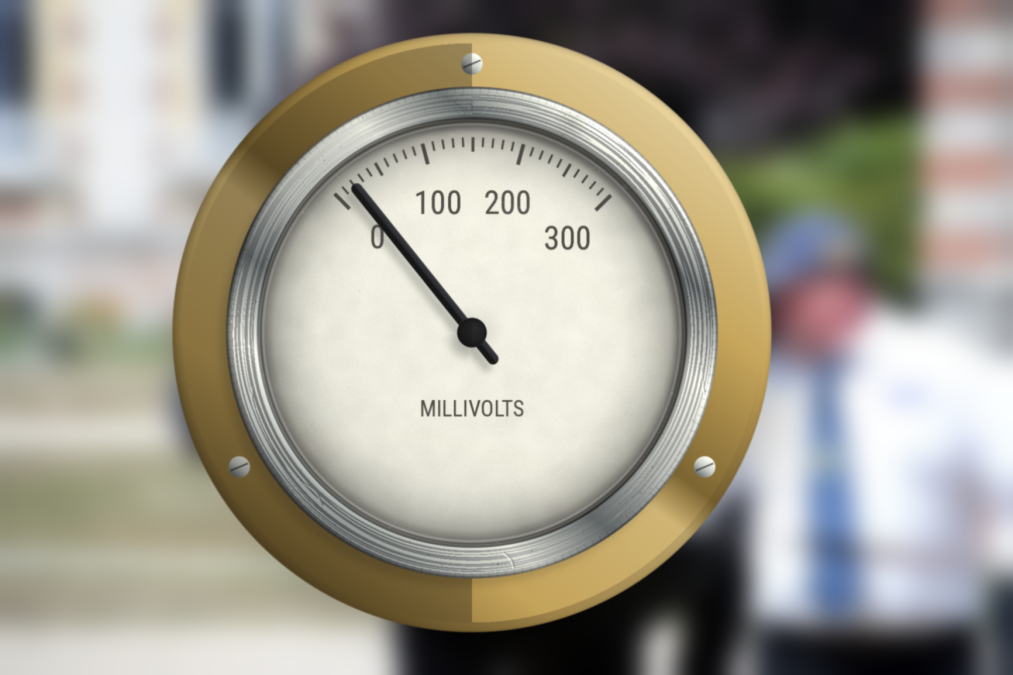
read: 20 mV
